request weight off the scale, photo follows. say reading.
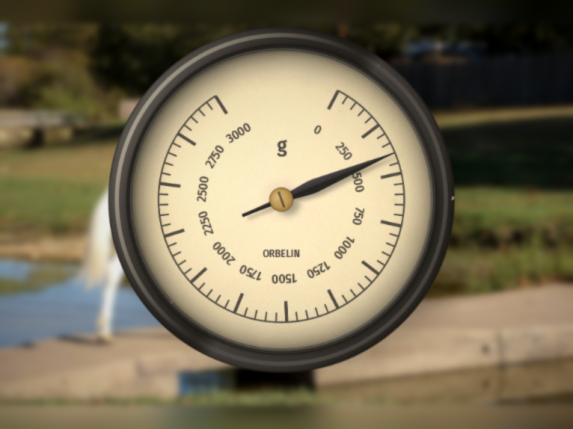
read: 400 g
